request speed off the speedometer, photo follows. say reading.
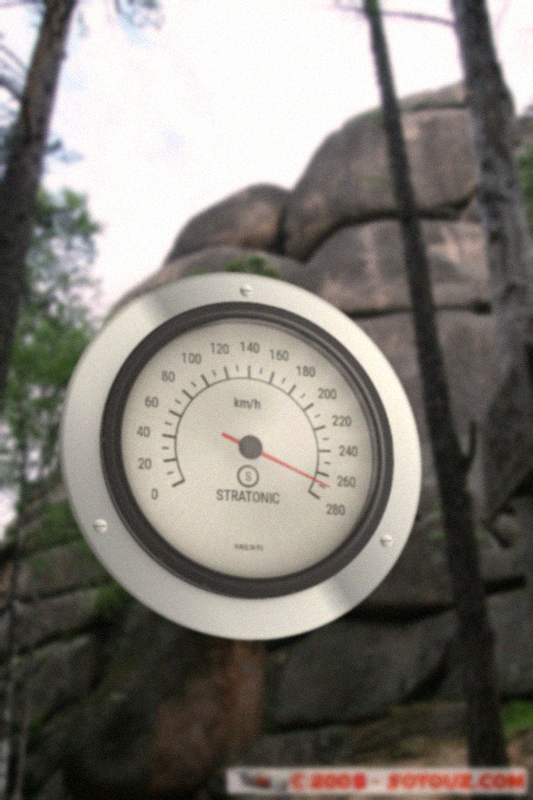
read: 270 km/h
